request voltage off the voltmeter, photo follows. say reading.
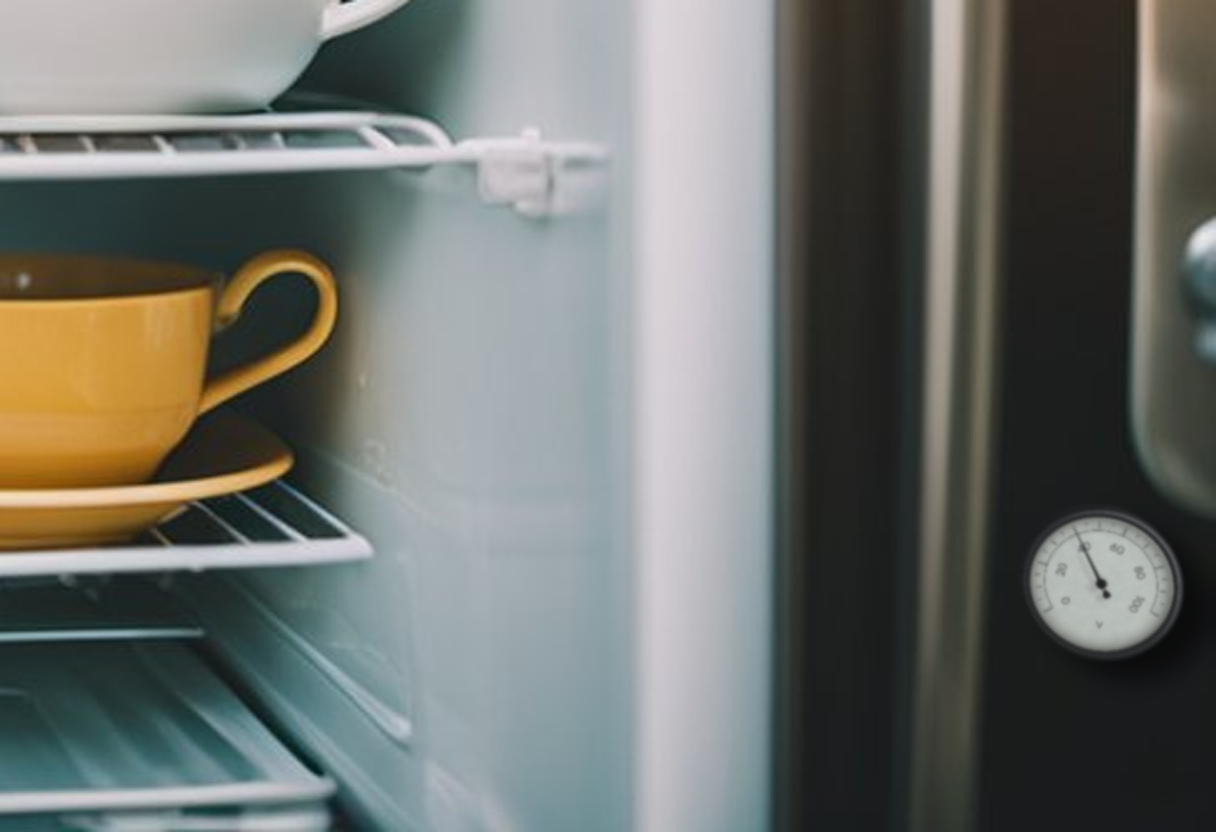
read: 40 V
